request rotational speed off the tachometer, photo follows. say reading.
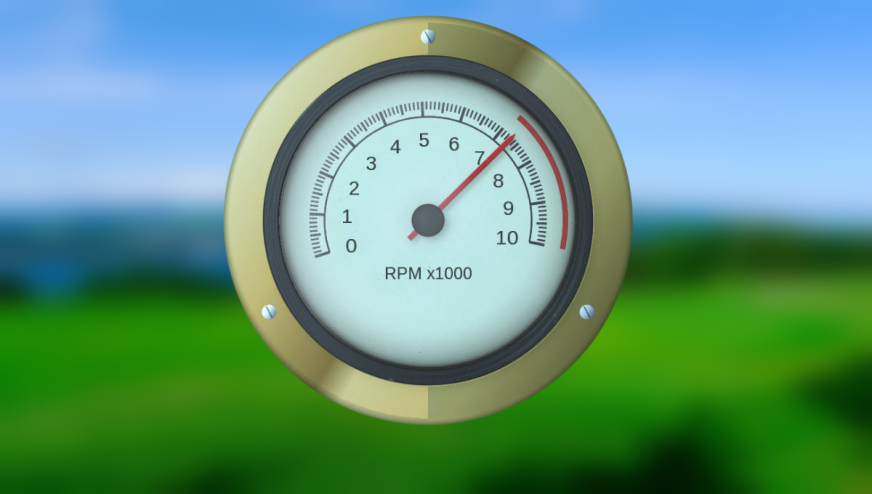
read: 7300 rpm
